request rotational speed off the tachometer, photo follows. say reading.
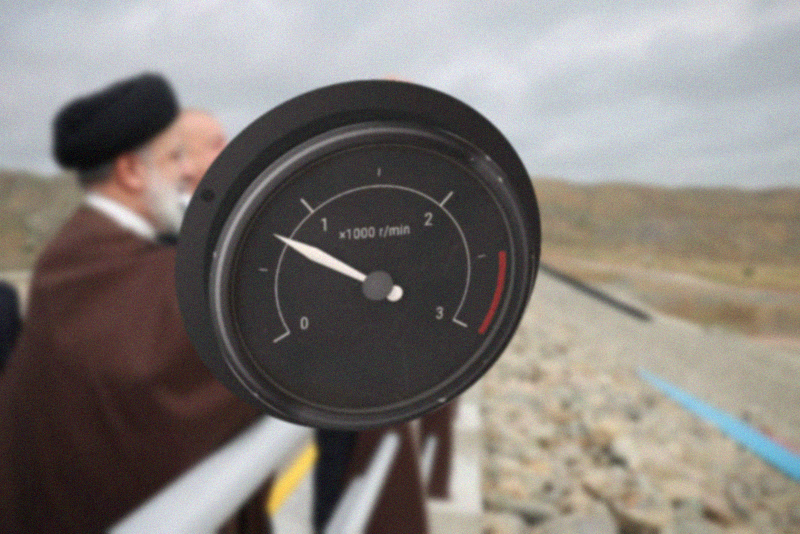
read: 750 rpm
